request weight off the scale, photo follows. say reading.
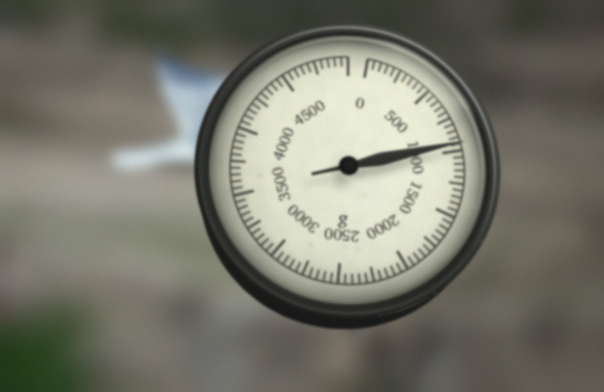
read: 950 g
